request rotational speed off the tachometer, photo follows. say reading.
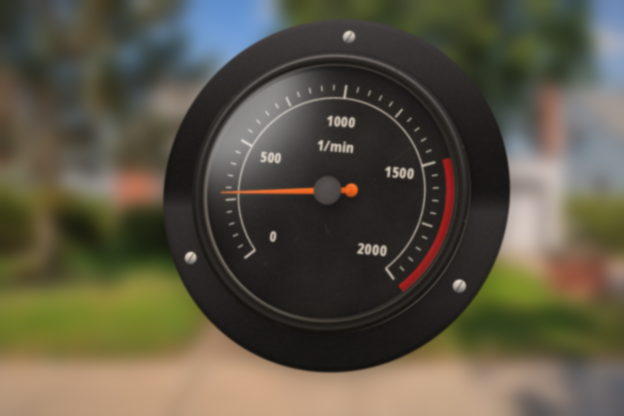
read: 275 rpm
